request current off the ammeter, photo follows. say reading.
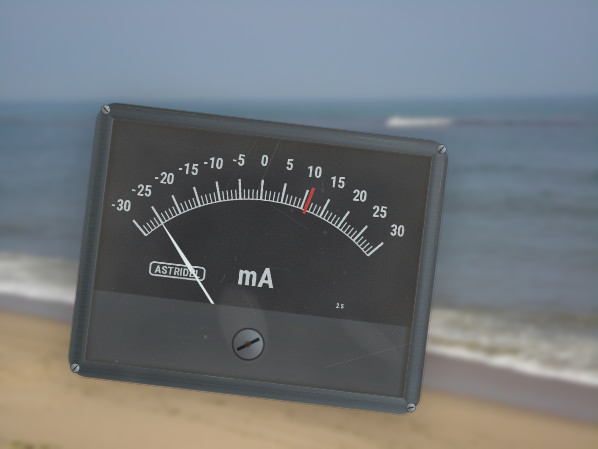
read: -25 mA
